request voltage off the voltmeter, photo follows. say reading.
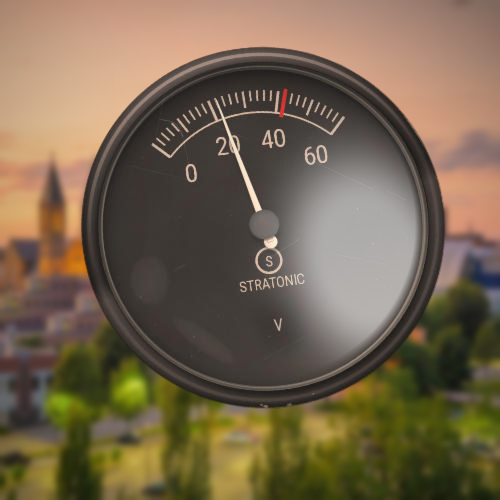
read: 22 V
